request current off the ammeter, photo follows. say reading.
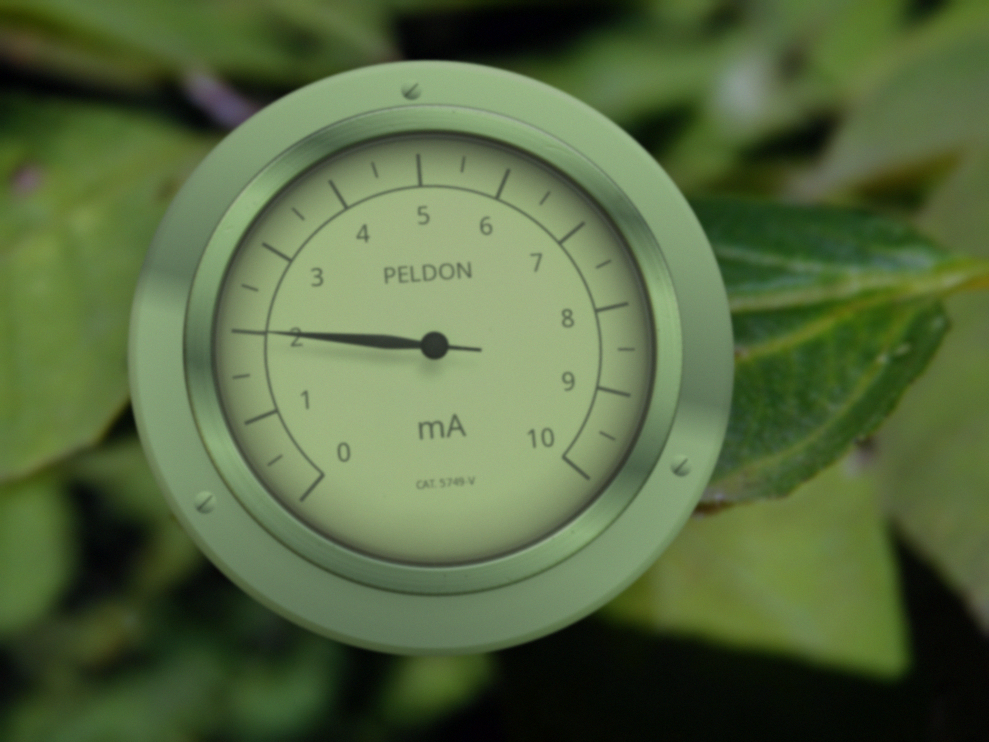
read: 2 mA
